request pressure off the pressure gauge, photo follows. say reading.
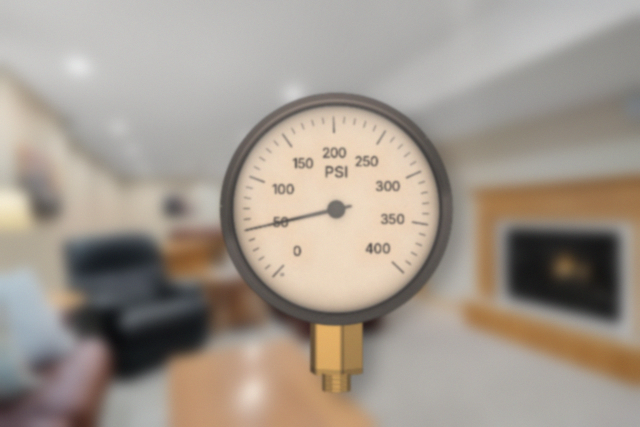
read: 50 psi
